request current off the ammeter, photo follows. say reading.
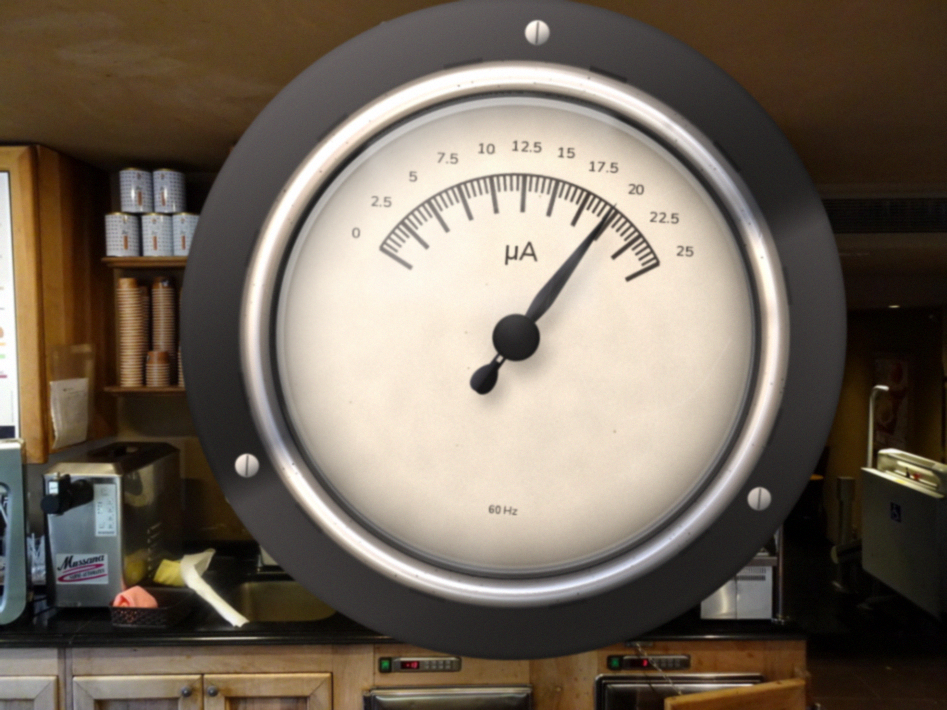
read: 19.5 µA
